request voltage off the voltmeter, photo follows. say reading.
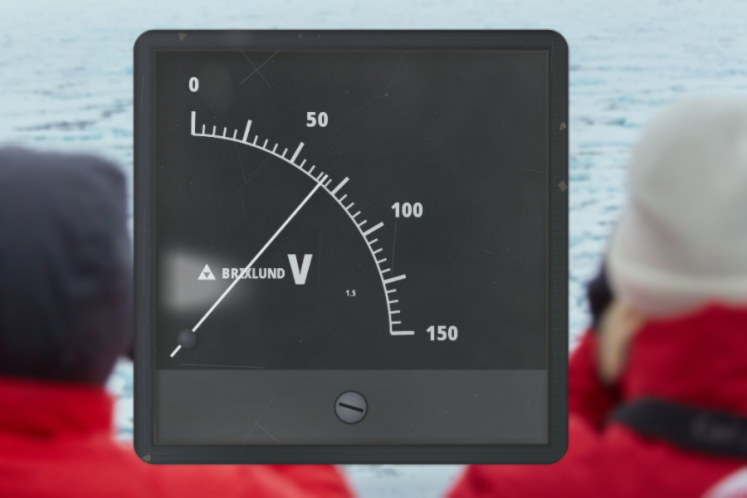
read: 67.5 V
